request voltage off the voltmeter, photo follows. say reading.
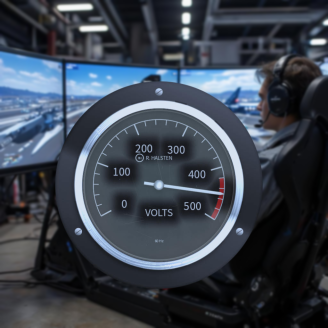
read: 450 V
